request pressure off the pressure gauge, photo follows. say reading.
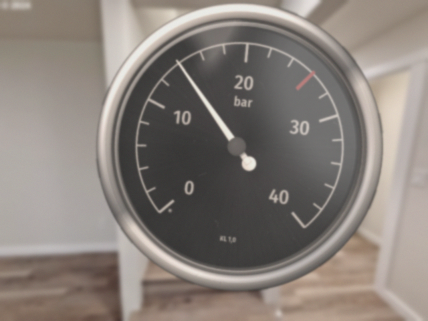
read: 14 bar
